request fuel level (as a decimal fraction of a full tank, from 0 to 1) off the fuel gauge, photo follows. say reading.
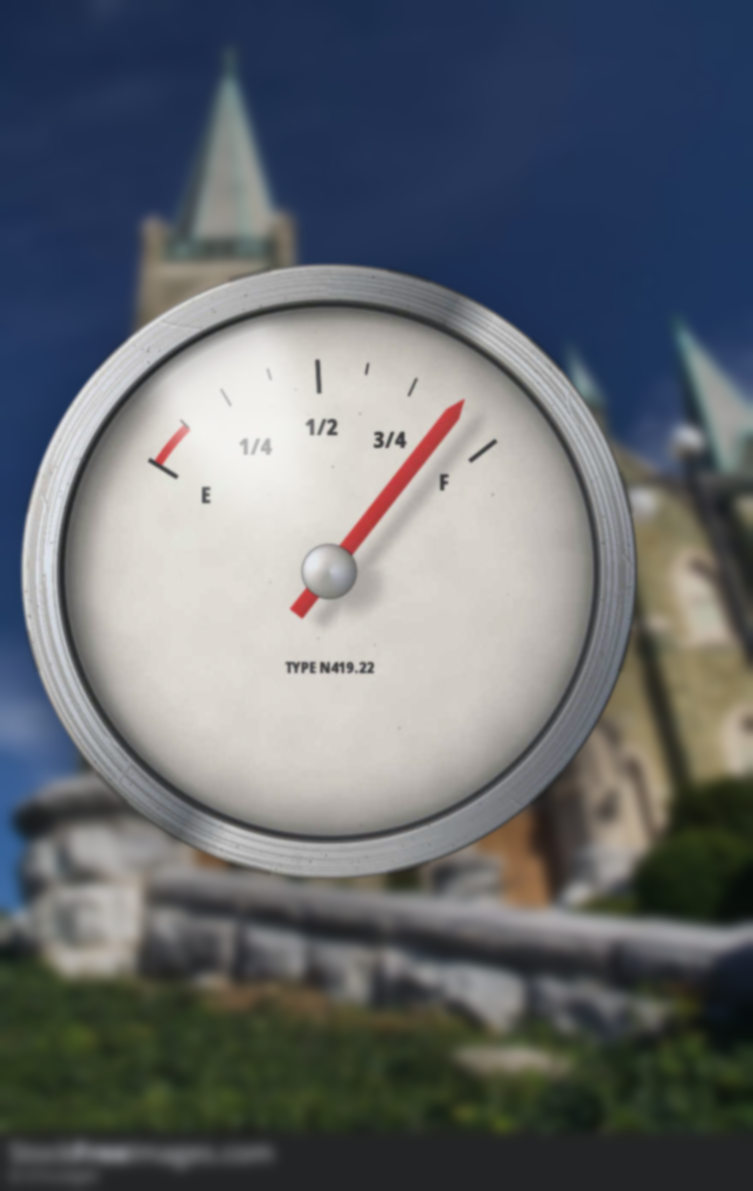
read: 0.875
